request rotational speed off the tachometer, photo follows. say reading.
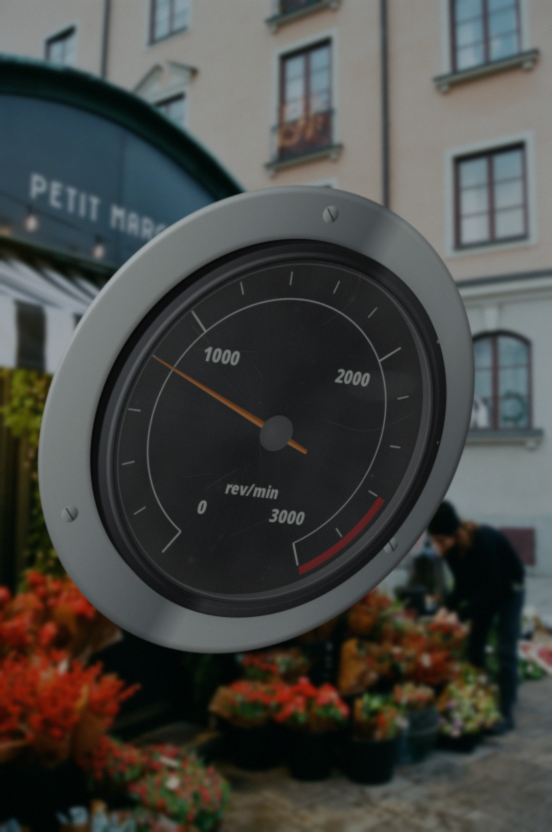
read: 800 rpm
